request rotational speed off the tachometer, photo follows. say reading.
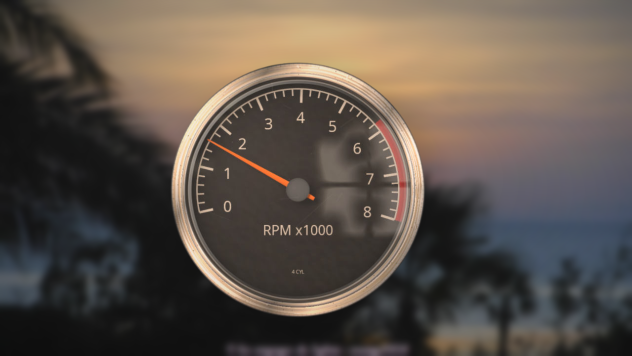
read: 1600 rpm
